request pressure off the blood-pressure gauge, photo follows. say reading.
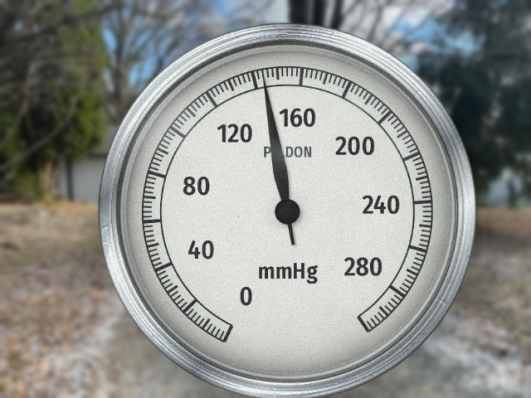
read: 144 mmHg
